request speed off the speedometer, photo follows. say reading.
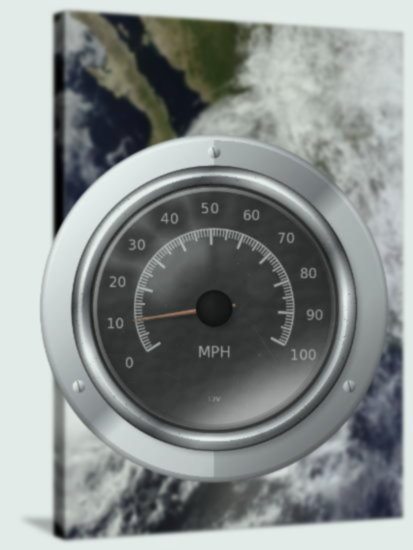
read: 10 mph
